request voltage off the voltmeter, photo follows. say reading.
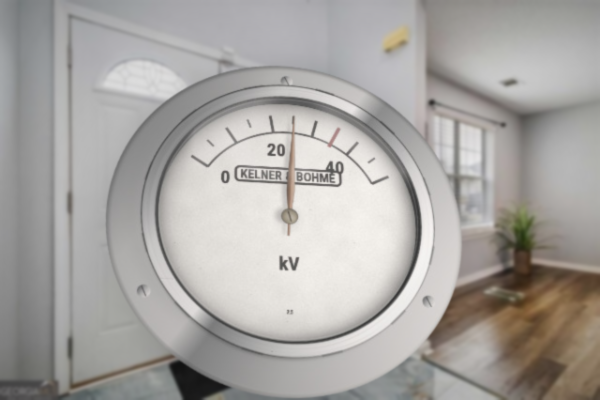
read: 25 kV
